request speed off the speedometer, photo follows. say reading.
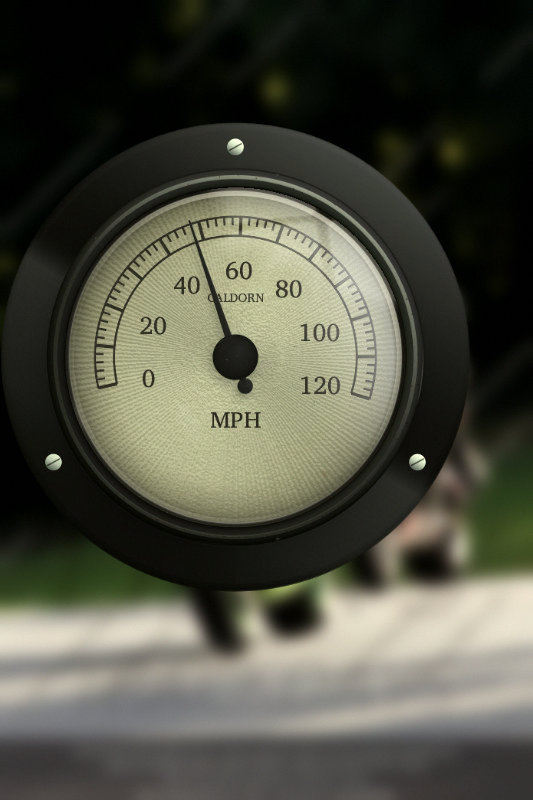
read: 48 mph
